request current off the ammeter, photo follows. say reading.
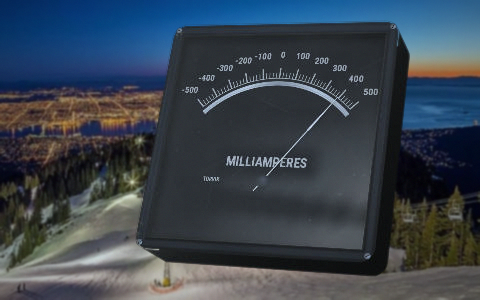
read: 400 mA
